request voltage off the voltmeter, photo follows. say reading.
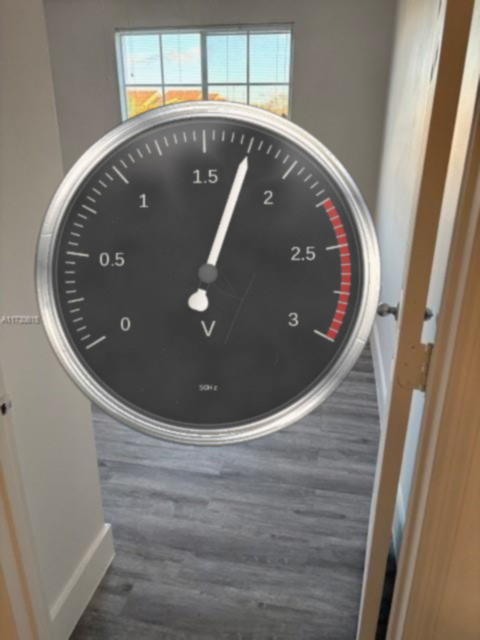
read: 1.75 V
